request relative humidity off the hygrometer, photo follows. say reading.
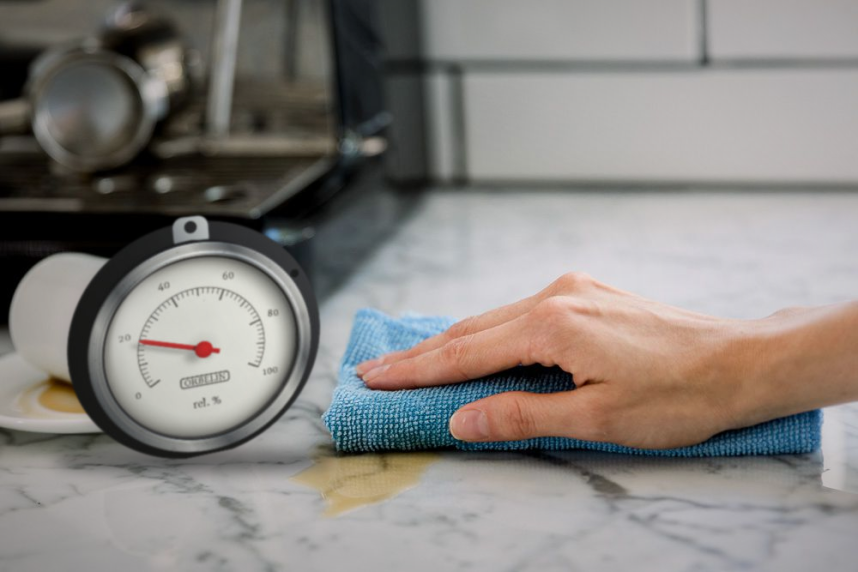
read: 20 %
